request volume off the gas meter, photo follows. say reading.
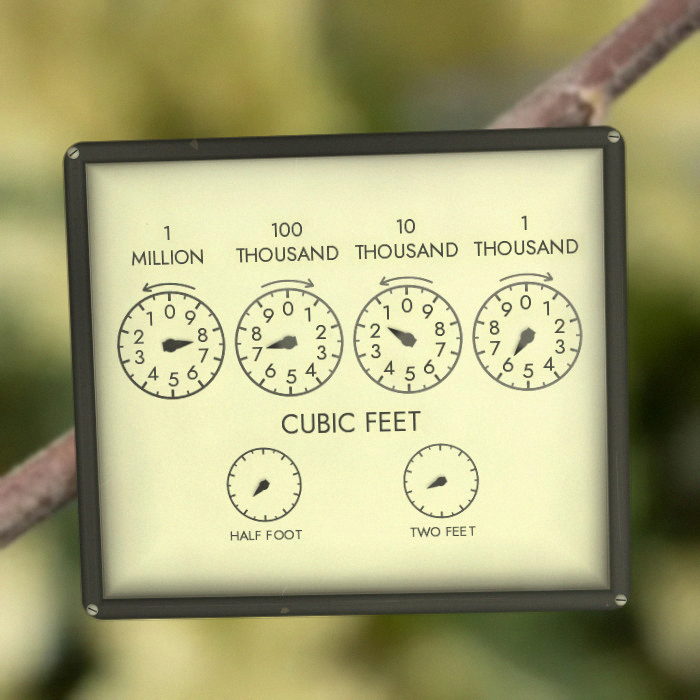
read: 771600 ft³
